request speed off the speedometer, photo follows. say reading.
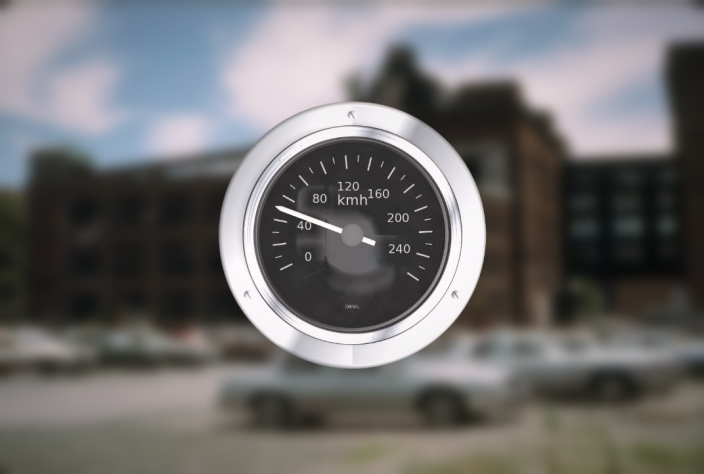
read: 50 km/h
